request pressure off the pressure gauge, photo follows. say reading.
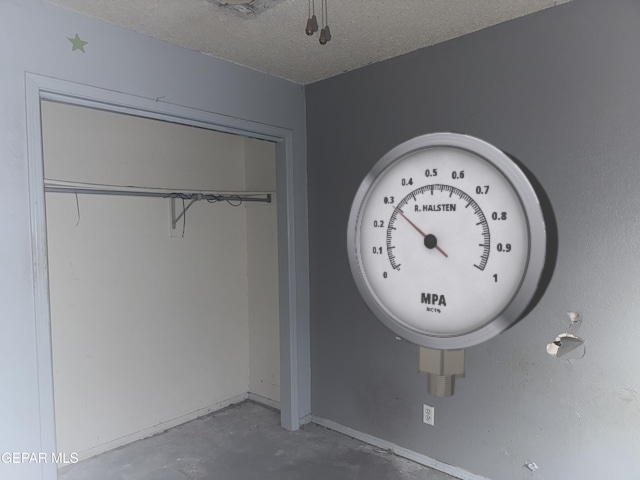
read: 0.3 MPa
